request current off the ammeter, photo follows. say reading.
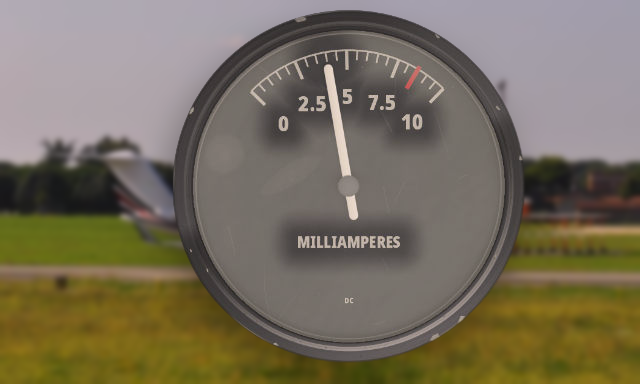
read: 4 mA
